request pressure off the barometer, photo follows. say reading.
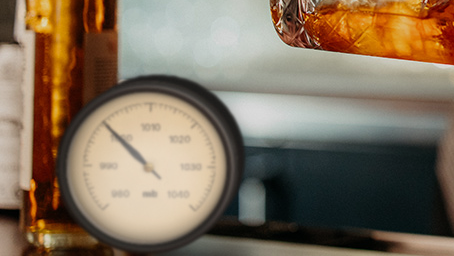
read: 1000 mbar
